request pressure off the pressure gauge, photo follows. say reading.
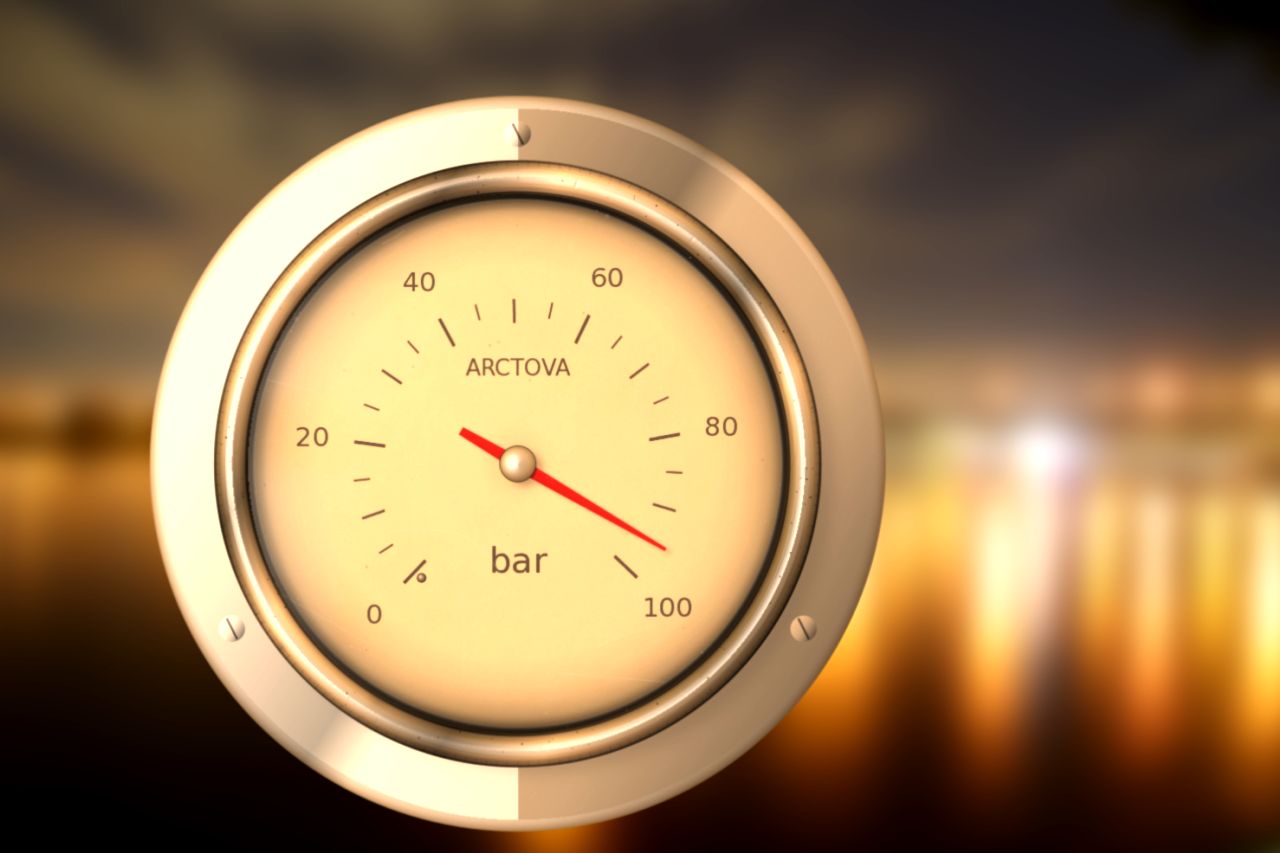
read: 95 bar
